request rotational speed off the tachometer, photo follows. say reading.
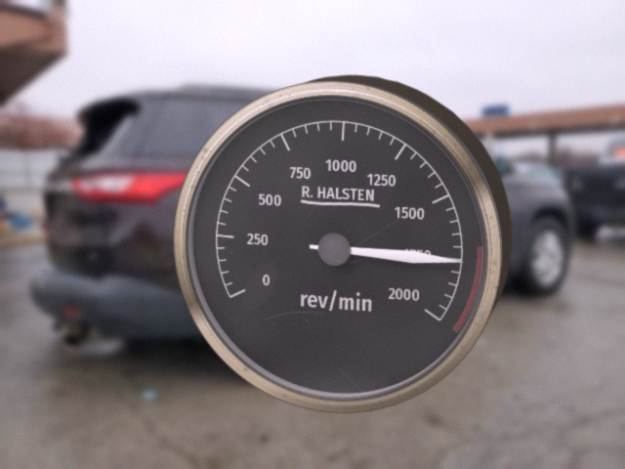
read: 1750 rpm
